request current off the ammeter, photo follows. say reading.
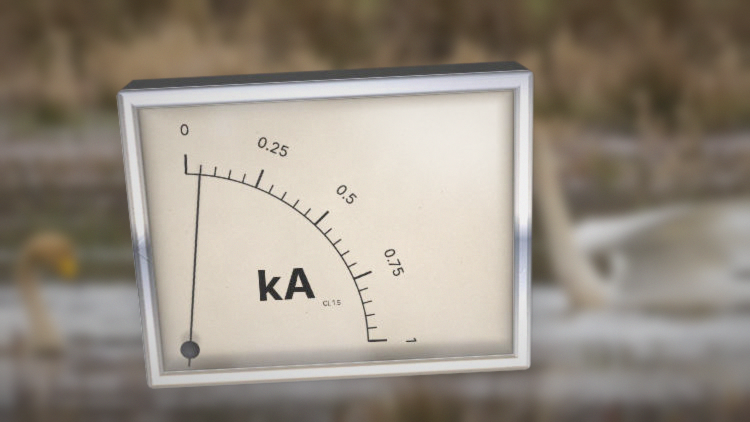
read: 0.05 kA
